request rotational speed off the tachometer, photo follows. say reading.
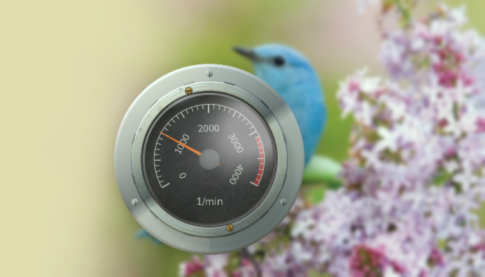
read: 1000 rpm
